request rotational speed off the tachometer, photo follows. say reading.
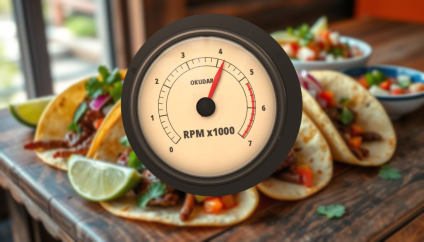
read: 4200 rpm
